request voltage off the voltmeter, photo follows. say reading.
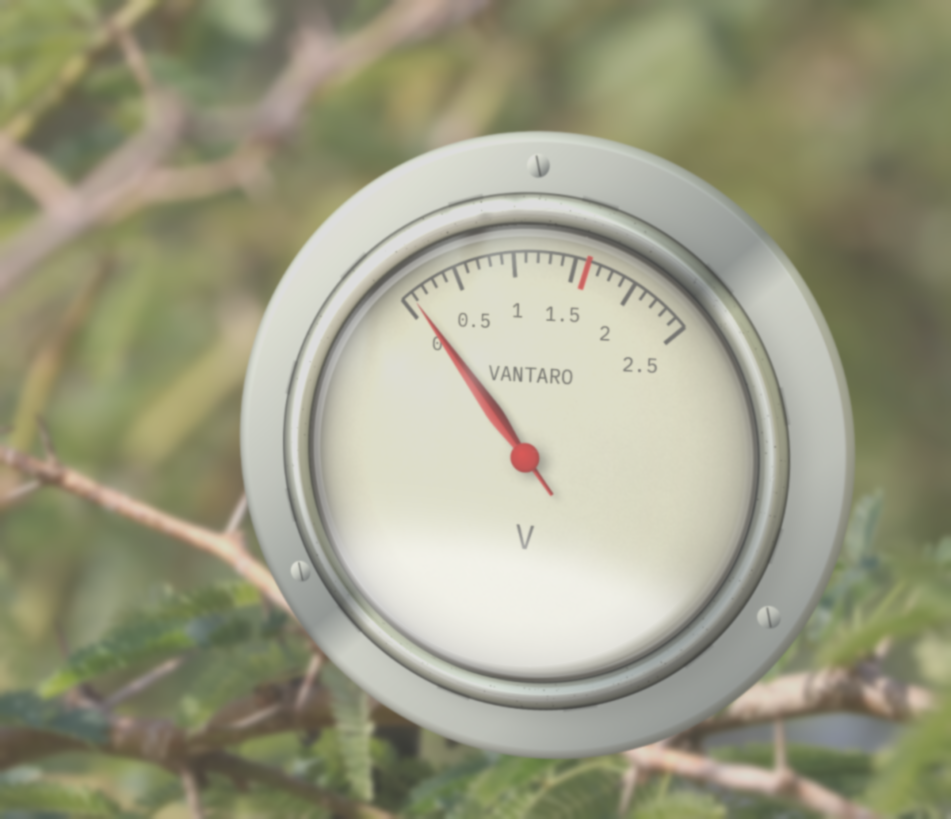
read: 0.1 V
